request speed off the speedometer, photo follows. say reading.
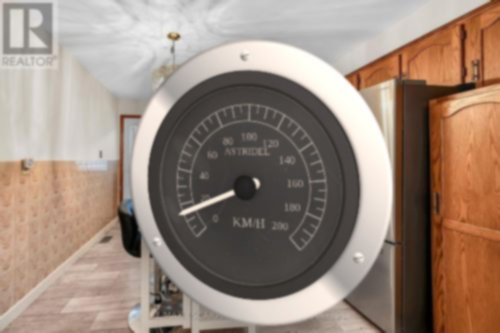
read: 15 km/h
